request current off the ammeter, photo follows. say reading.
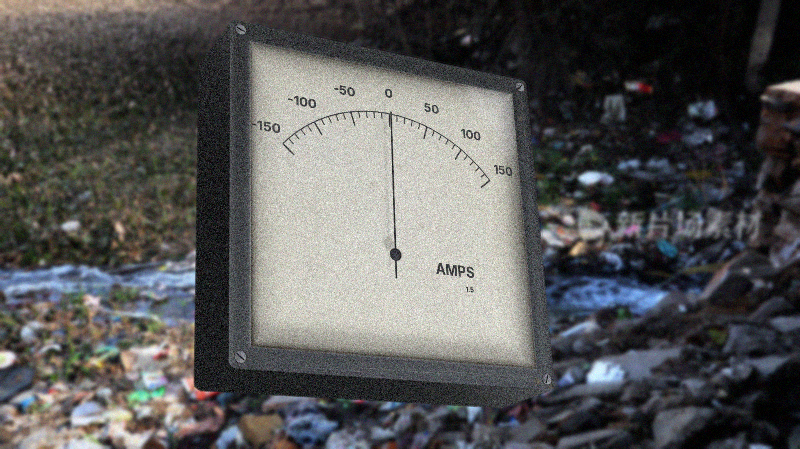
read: 0 A
